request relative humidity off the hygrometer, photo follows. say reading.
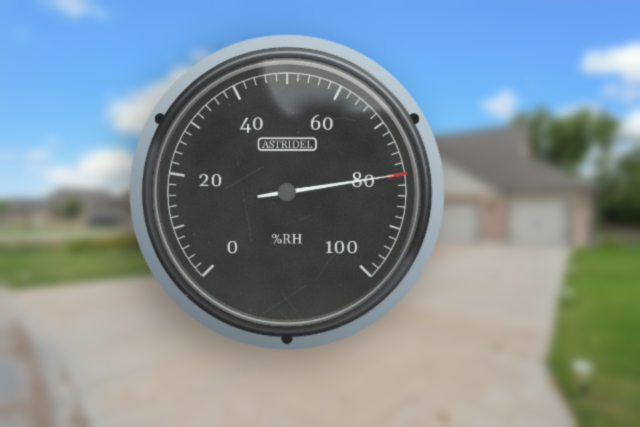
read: 80 %
